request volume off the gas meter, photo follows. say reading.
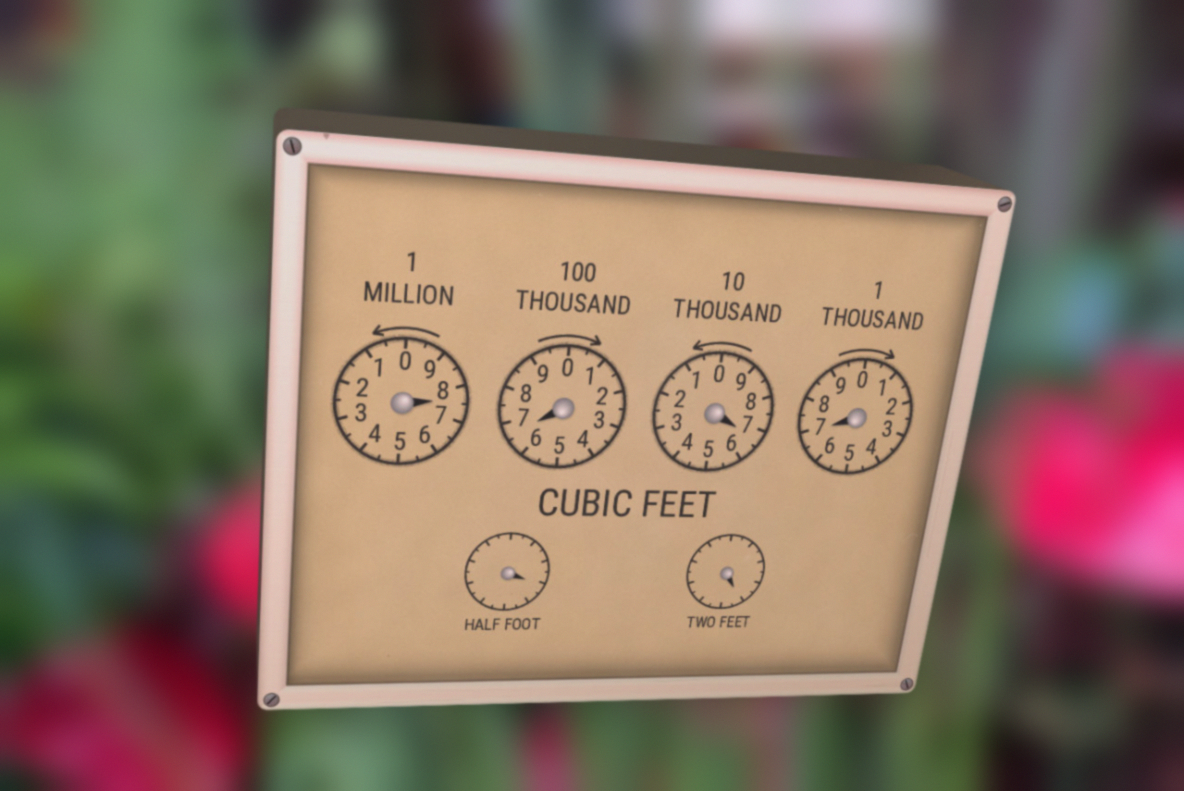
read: 766700 ft³
